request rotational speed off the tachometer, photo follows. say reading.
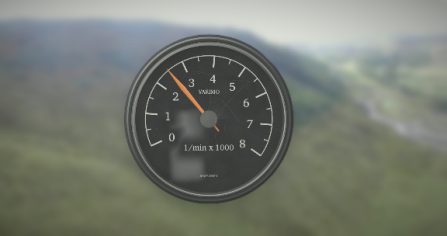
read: 2500 rpm
